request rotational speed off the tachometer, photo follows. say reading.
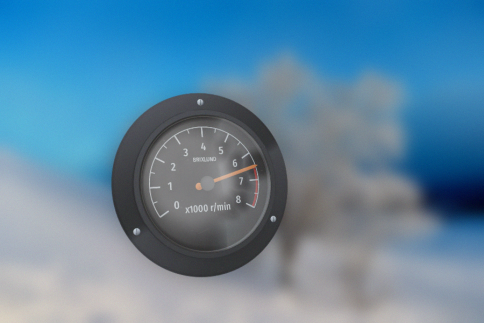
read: 6500 rpm
